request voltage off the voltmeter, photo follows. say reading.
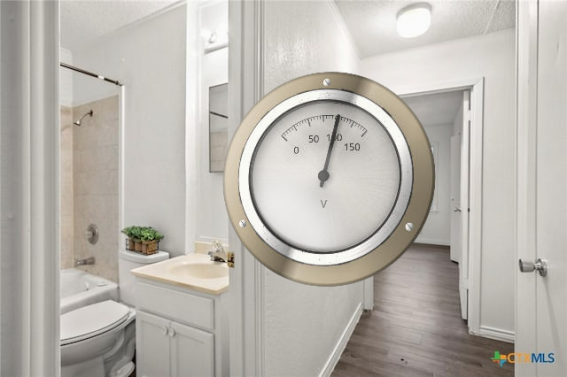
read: 100 V
